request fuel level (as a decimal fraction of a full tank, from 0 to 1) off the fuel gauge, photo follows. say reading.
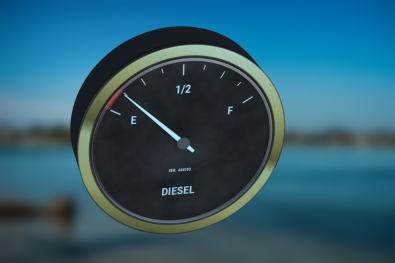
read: 0.125
